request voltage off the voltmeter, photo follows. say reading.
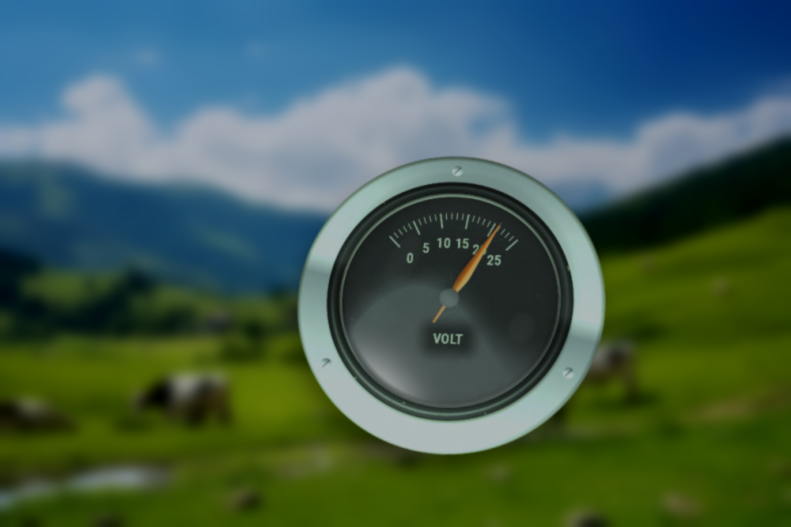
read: 21 V
